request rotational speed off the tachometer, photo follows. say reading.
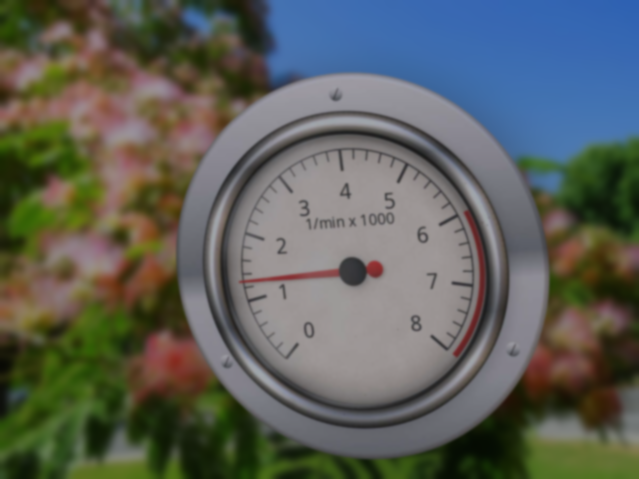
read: 1300 rpm
